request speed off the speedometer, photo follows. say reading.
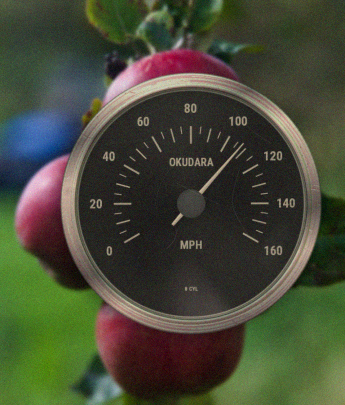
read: 107.5 mph
